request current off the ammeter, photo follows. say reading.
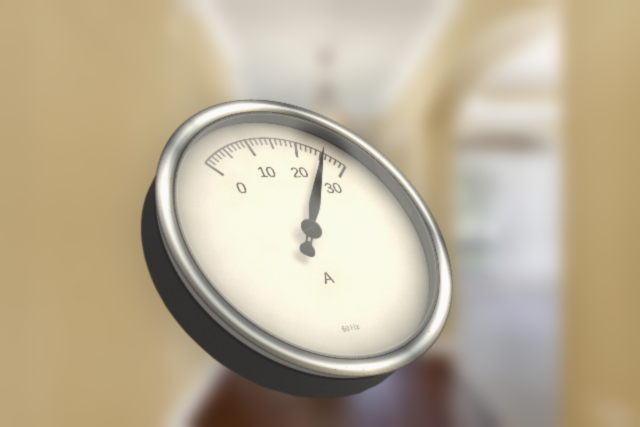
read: 25 A
